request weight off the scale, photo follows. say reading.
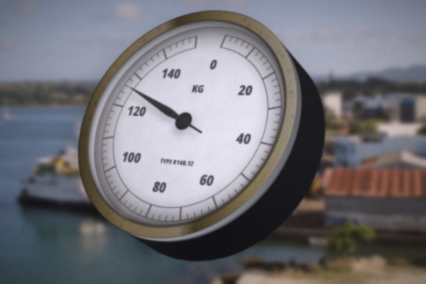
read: 126 kg
